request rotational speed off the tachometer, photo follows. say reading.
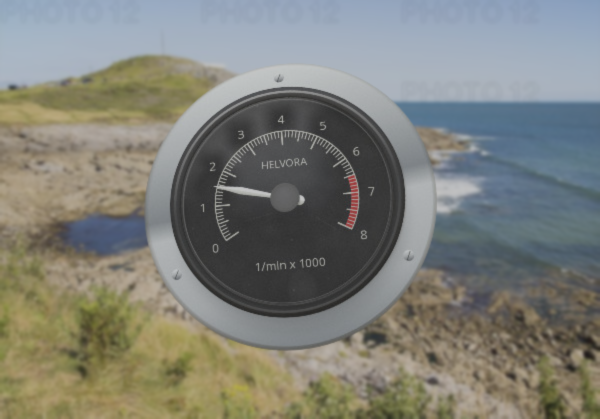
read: 1500 rpm
